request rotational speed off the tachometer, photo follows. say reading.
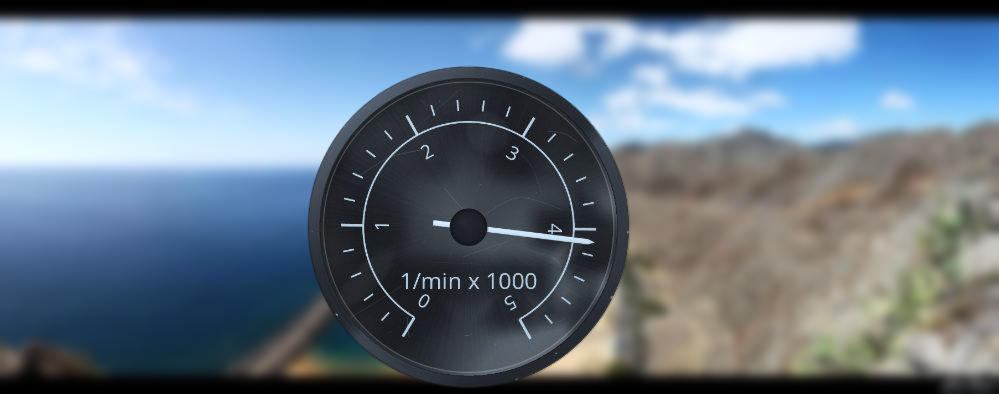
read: 4100 rpm
